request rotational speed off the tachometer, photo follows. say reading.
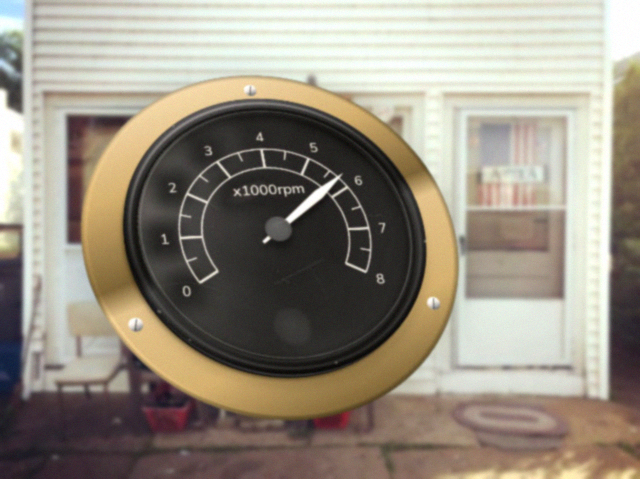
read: 5750 rpm
